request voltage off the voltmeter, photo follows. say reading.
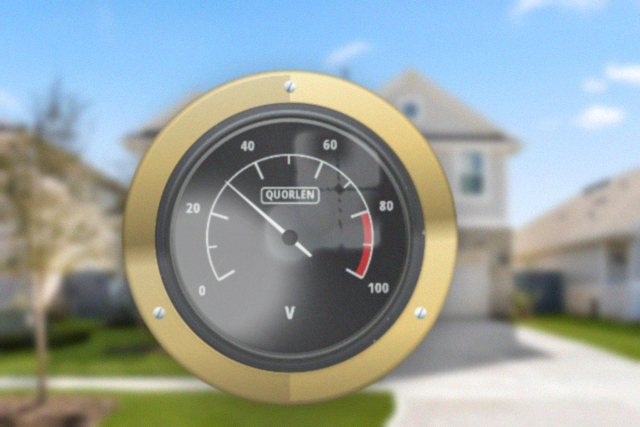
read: 30 V
